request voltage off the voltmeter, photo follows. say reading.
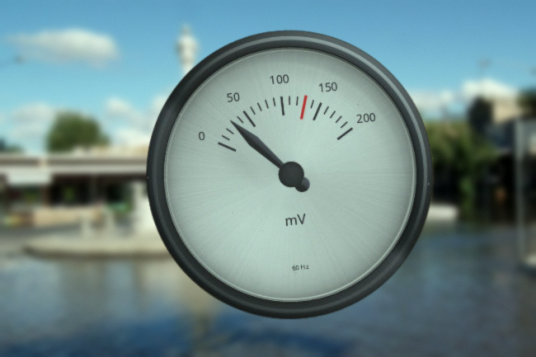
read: 30 mV
